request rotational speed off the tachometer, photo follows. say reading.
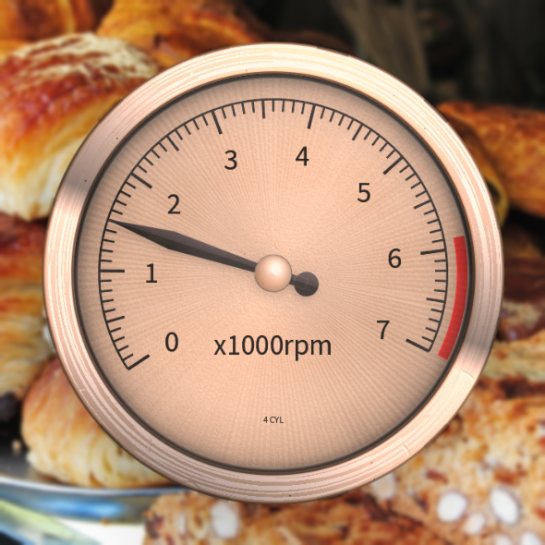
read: 1500 rpm
